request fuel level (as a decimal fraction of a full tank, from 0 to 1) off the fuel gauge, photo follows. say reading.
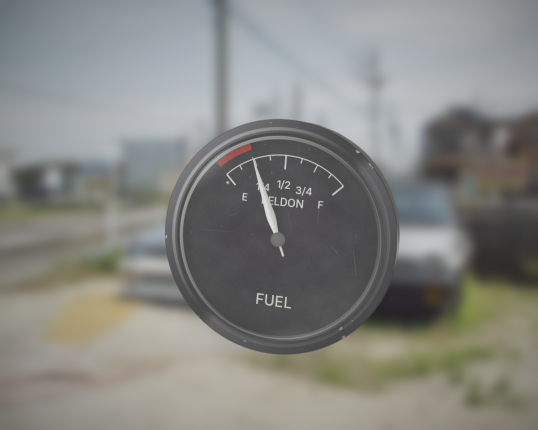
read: 0.25
